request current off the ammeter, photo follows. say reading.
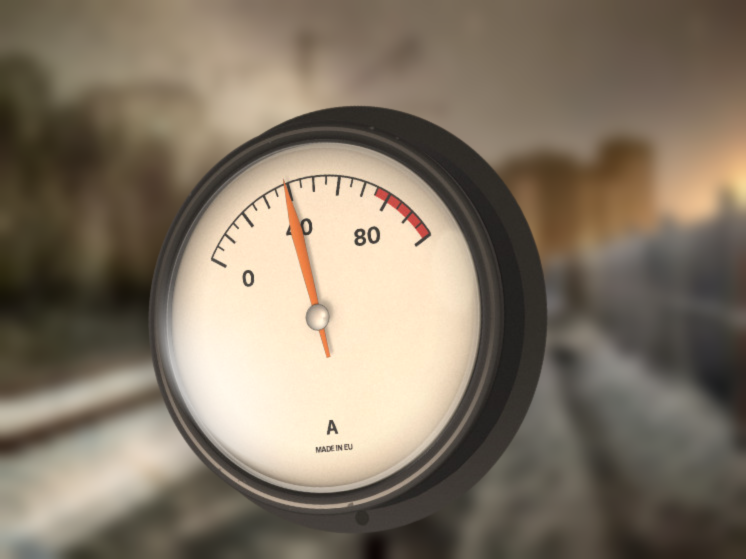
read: 40 A
